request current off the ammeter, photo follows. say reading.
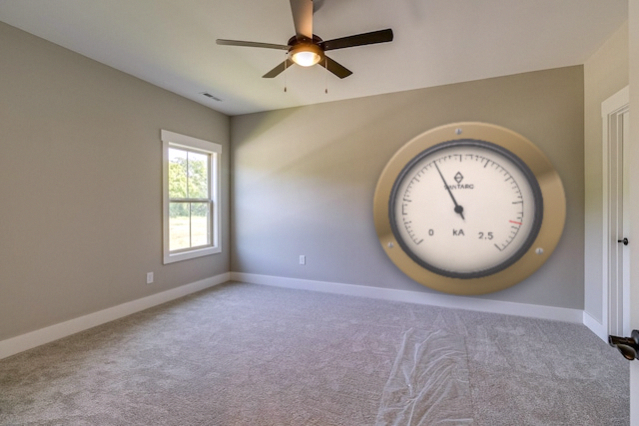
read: 1 kA
